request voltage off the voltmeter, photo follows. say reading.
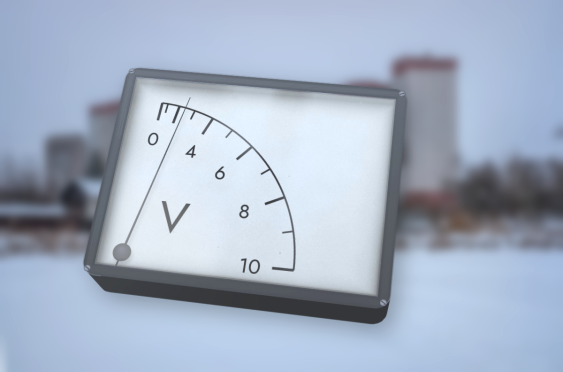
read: 2.5 V
